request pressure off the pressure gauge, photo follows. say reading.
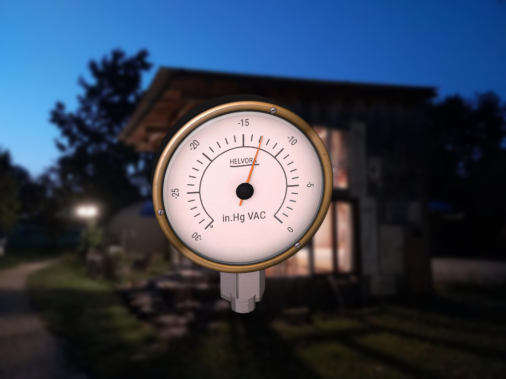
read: -13 inHg
